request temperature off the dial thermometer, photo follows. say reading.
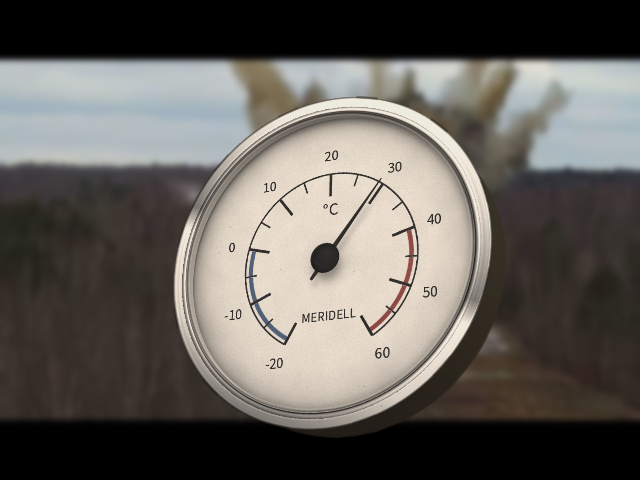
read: 30 °C
